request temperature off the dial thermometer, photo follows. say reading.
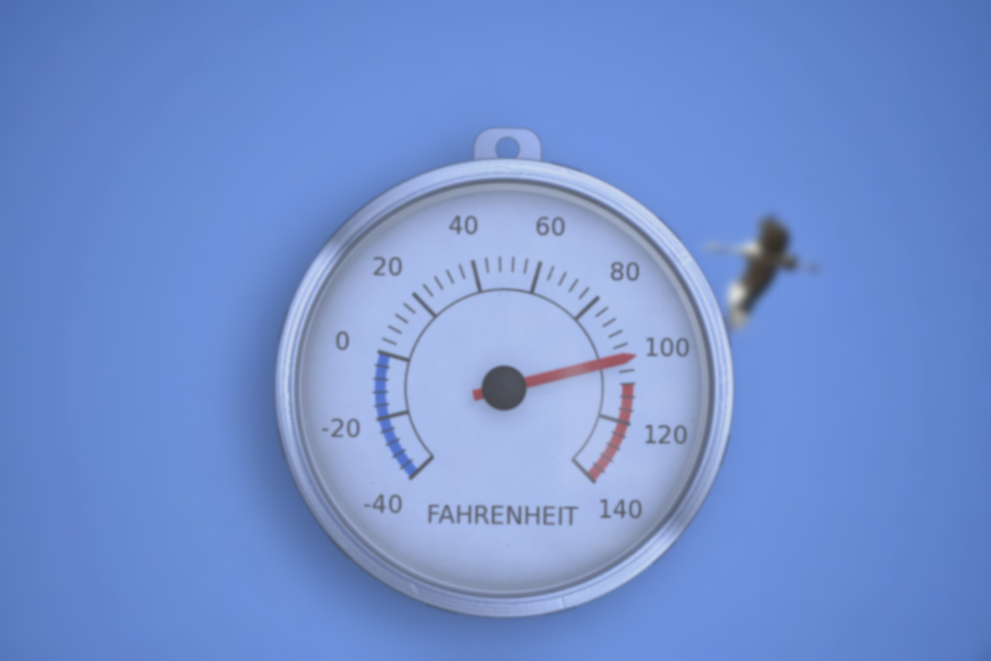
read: 100 °F
